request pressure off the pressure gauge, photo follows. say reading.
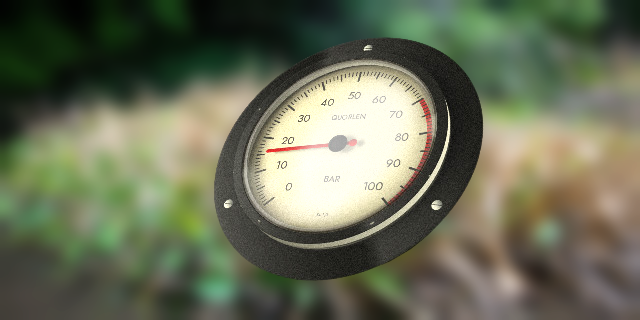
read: 15 bar
